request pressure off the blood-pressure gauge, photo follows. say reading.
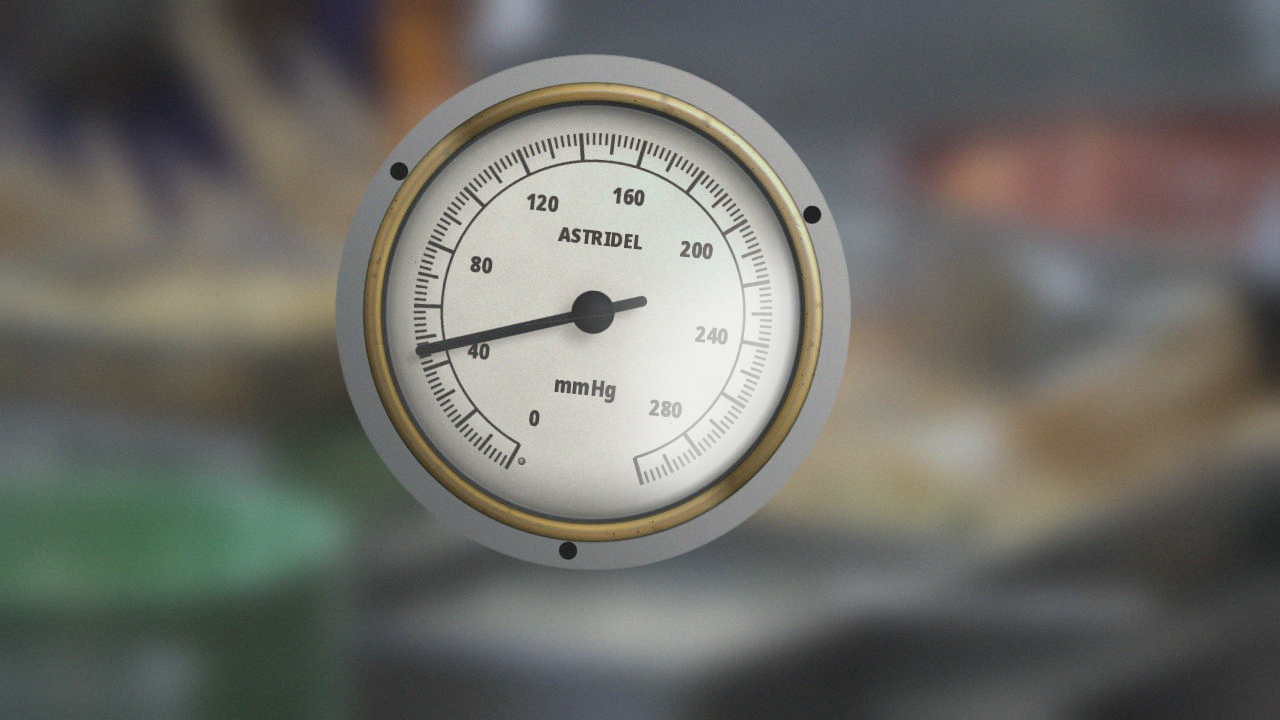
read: 46 mmHg
